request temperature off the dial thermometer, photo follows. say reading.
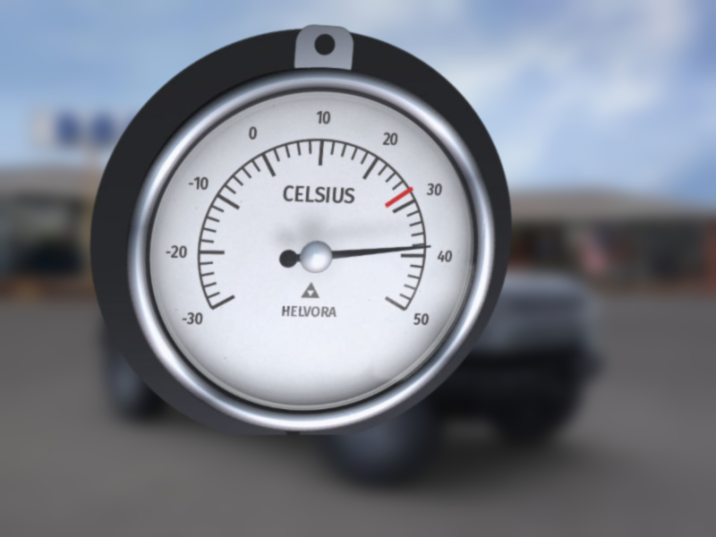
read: 38 °C
